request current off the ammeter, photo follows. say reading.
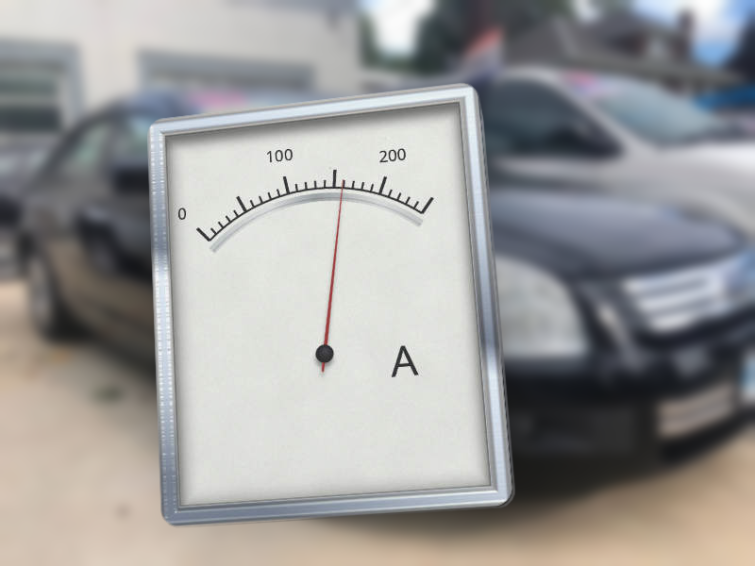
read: 160 A
